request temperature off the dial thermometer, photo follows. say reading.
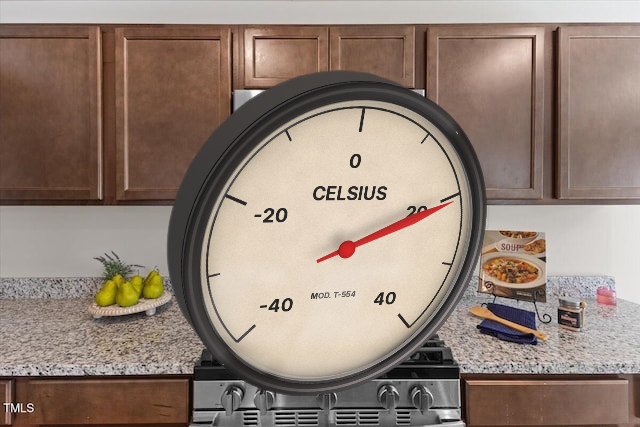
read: 20 °C
